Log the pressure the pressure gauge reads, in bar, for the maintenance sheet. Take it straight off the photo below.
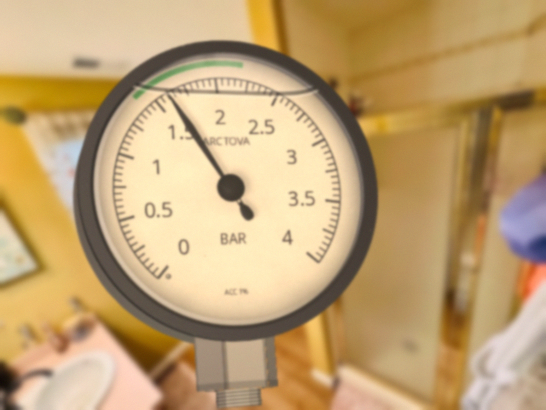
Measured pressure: 1.6 bar
